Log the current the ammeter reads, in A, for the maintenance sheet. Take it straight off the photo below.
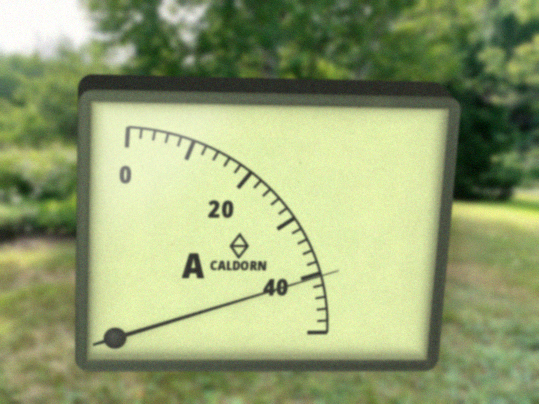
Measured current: 40 A
